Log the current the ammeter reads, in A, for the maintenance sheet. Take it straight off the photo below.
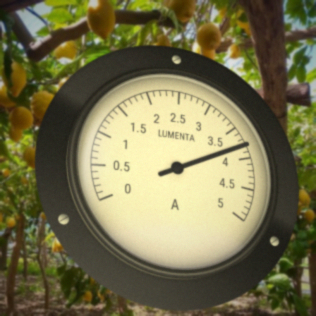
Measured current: 3.8 A
